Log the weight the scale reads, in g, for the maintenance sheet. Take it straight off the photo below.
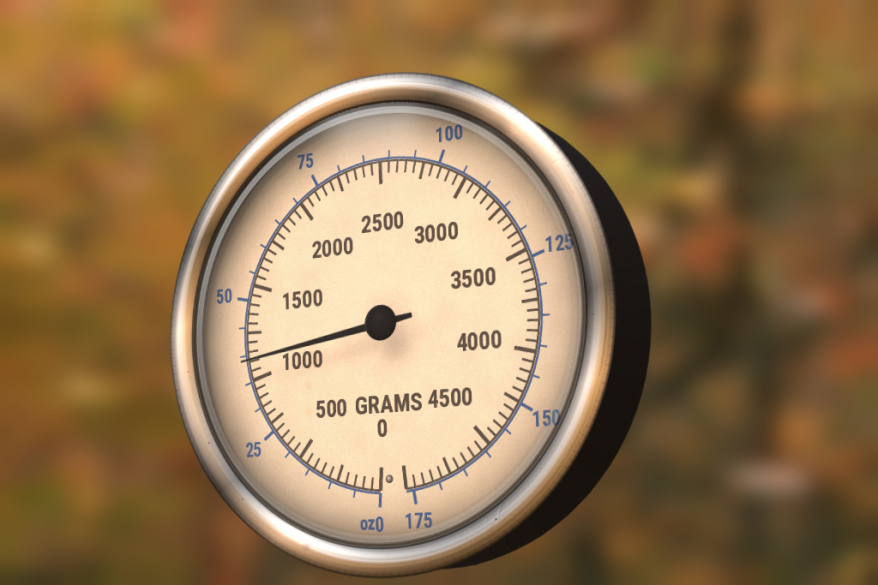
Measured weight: 1100 g
